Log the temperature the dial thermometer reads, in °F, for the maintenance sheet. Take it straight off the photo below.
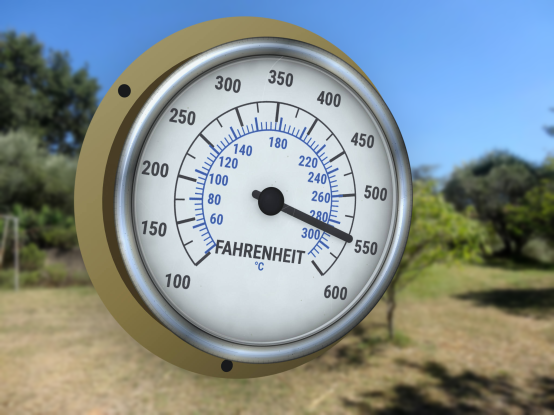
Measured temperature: 550 °F
